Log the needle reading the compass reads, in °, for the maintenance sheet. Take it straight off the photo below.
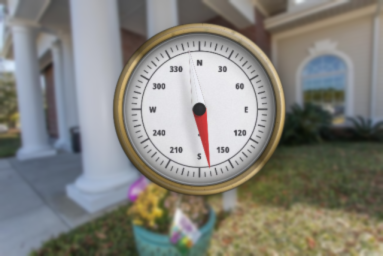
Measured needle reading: 170 °
